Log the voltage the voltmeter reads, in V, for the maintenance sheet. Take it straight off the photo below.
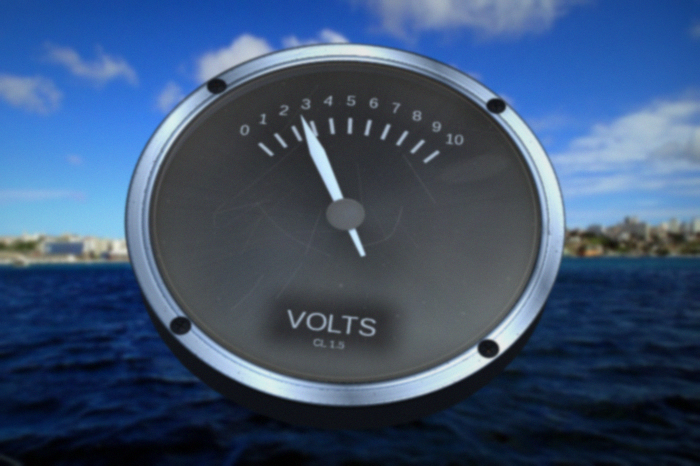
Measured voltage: 2.5 V
